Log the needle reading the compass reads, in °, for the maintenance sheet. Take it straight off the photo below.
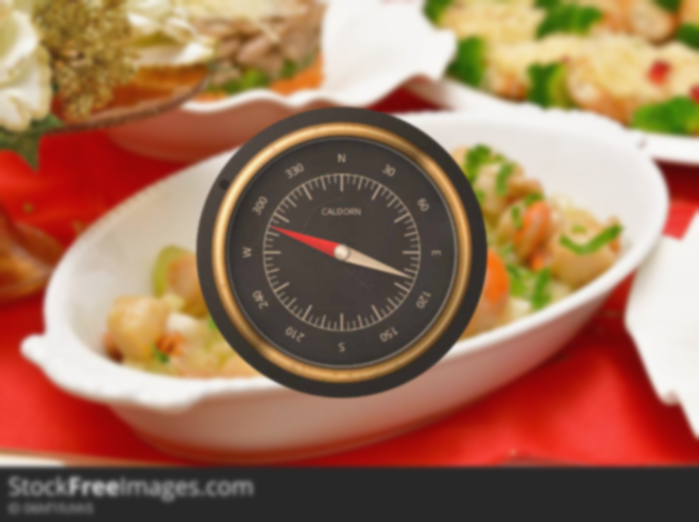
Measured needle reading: 290 °
